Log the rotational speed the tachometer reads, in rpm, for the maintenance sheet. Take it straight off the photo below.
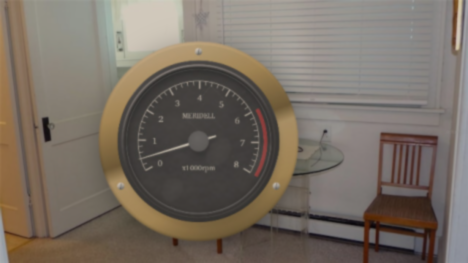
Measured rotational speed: 400 rpm
